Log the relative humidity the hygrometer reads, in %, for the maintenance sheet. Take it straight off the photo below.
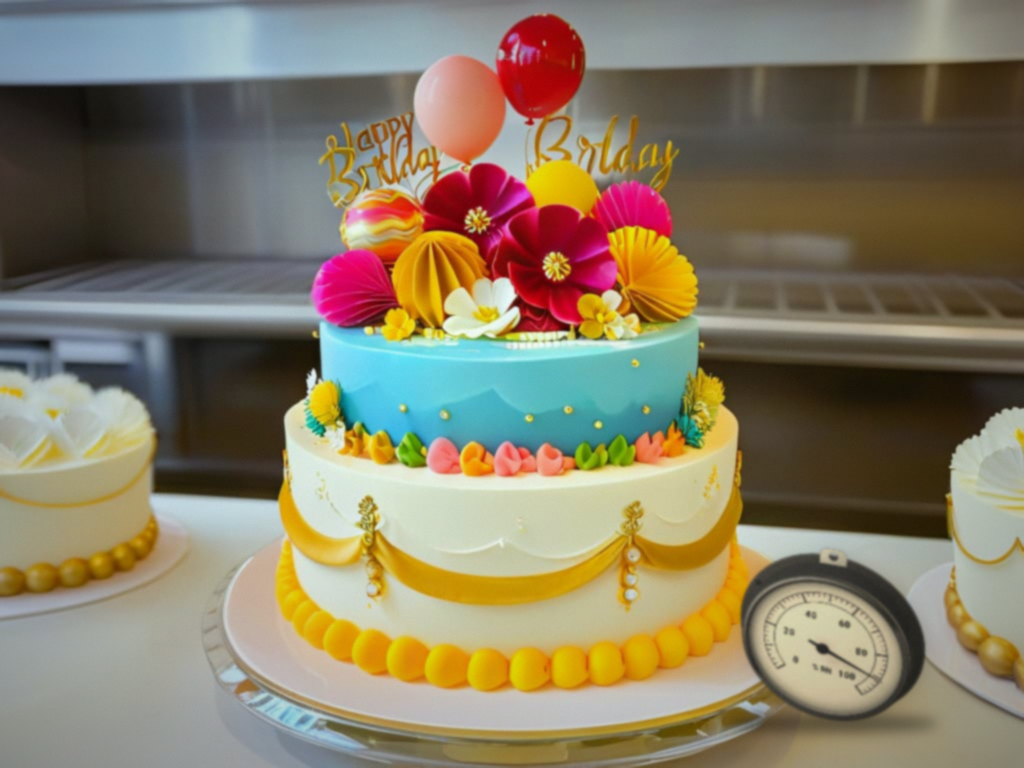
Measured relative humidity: 90 %
